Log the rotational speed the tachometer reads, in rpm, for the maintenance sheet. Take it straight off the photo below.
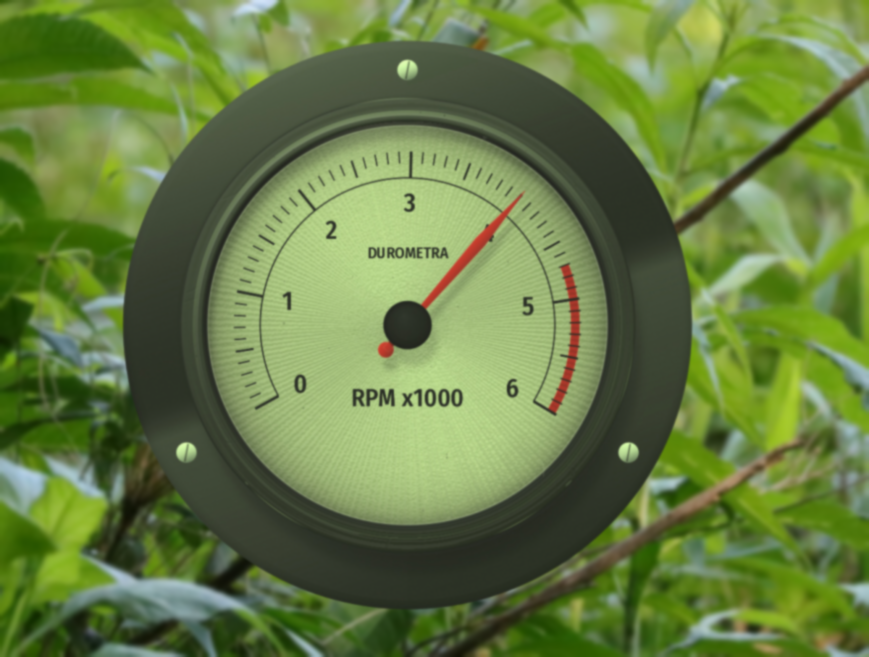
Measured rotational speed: 4000 rpm
